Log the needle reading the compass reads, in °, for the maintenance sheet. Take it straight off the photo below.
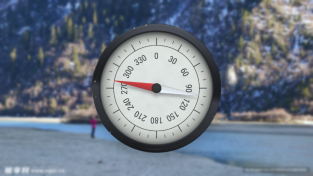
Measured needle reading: 280 °
